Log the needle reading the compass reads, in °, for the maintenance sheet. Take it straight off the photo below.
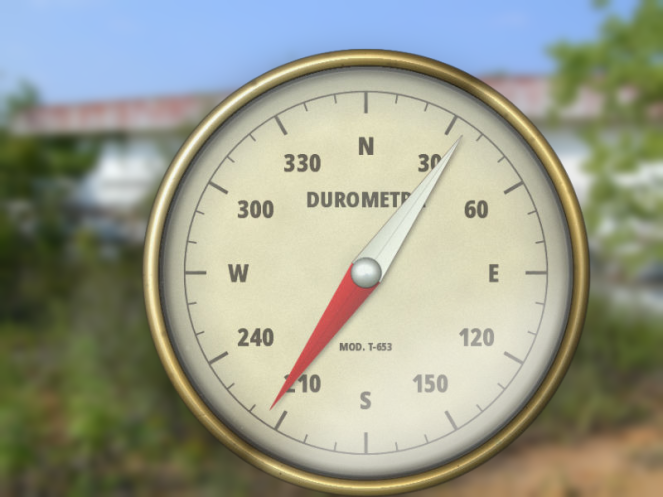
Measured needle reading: 215 °
